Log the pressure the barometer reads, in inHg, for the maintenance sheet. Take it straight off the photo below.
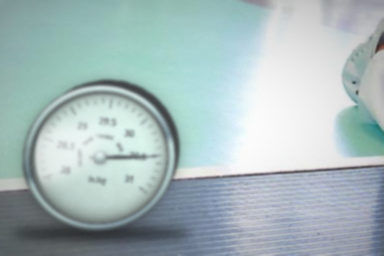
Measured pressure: 30.5 inHg
